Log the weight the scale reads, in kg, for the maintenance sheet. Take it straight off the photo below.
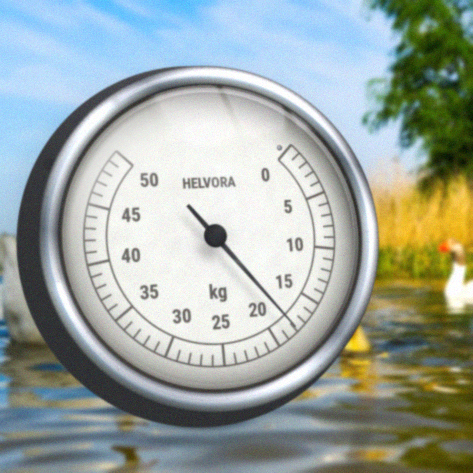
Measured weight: 18 kg
